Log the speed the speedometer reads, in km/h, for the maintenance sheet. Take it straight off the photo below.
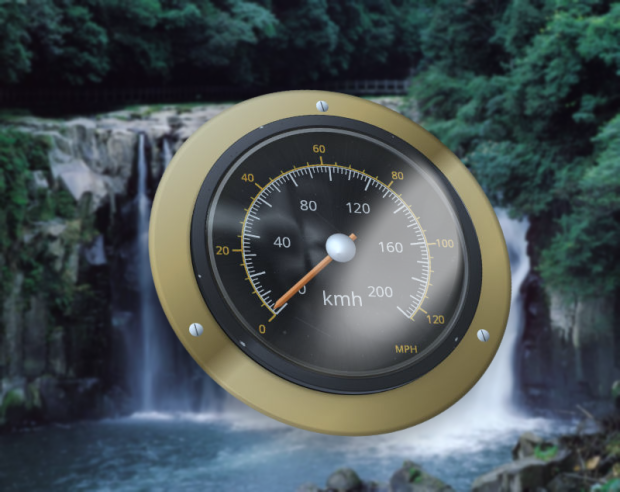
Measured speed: 2 km/h
